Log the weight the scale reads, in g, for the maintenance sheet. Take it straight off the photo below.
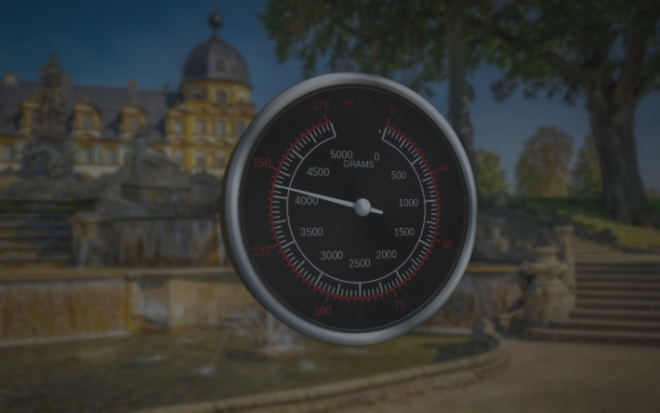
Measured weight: 4100 g
